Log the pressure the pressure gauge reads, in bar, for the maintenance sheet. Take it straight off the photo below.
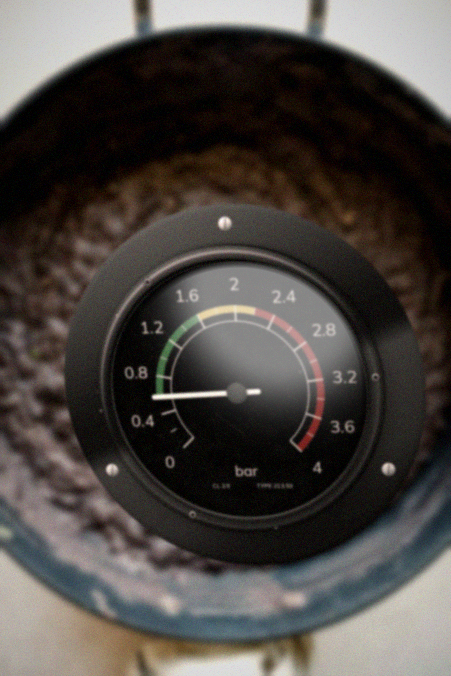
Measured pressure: 0.6 bar
